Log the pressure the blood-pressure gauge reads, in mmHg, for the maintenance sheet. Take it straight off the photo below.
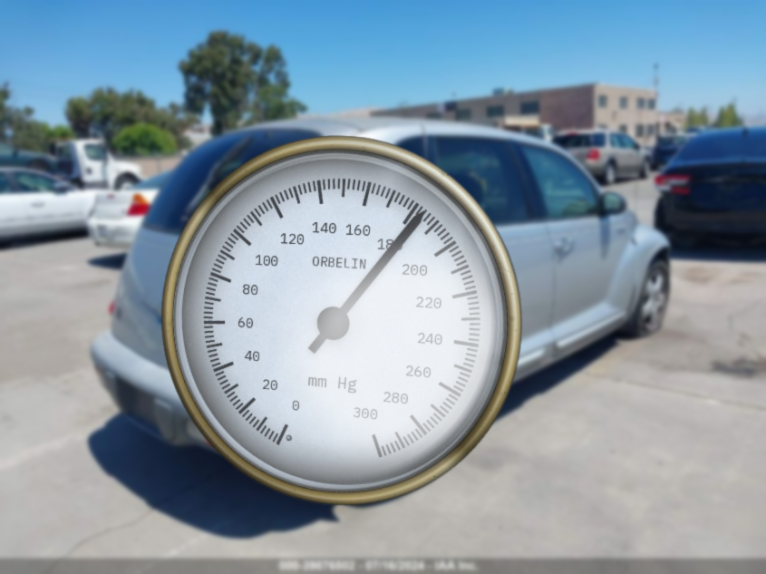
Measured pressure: 184 mmHg
